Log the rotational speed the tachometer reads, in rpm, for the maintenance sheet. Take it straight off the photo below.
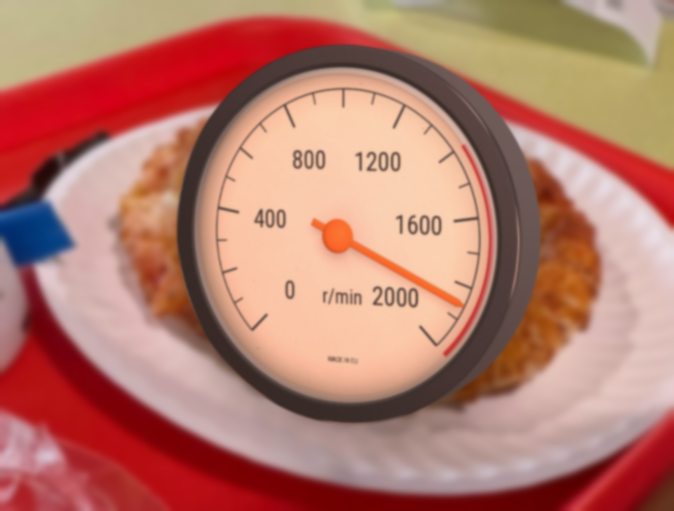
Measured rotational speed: 1850 rpm
